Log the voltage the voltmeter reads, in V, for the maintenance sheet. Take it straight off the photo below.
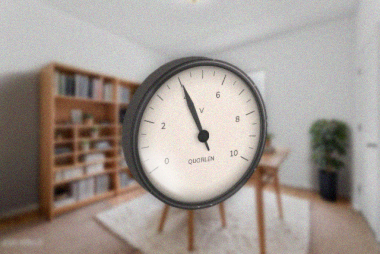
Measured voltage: 4 V
